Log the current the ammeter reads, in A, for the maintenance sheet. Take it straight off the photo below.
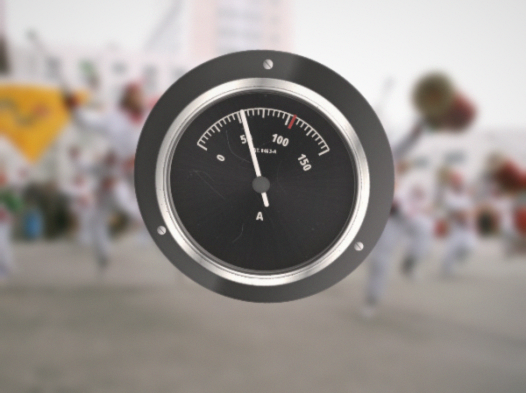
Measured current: 55 A
